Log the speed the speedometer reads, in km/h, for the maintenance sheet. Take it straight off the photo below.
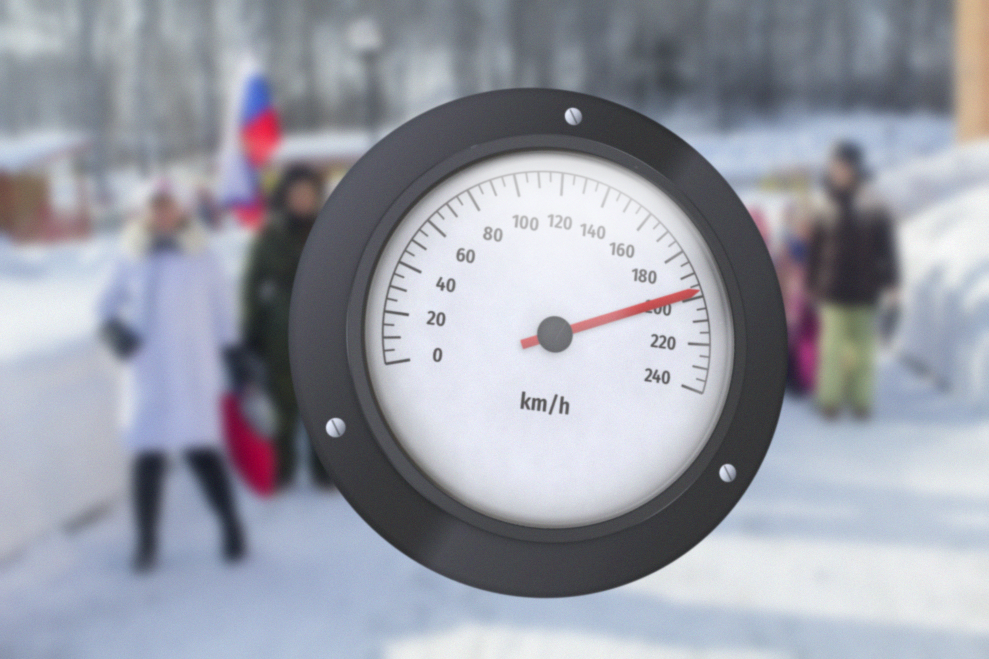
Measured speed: 197.5 km/h
